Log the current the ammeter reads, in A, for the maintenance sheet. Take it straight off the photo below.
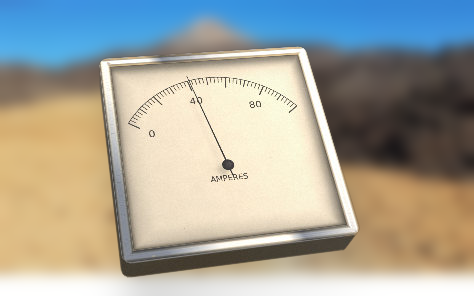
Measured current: 40 A
